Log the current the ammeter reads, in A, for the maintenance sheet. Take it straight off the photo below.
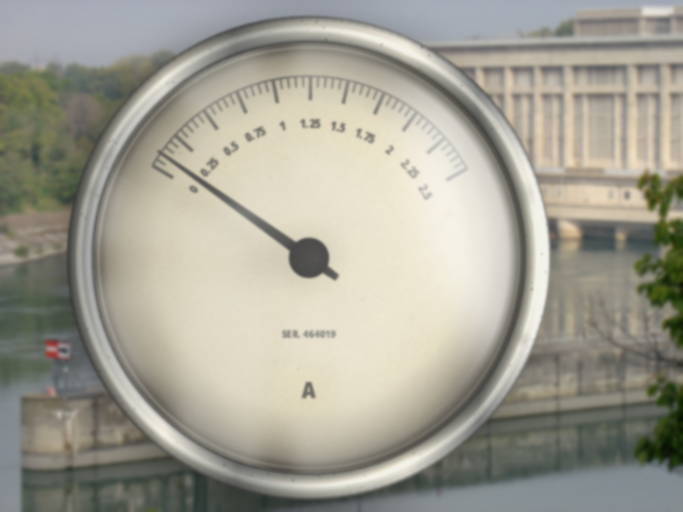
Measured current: 0.1 A
